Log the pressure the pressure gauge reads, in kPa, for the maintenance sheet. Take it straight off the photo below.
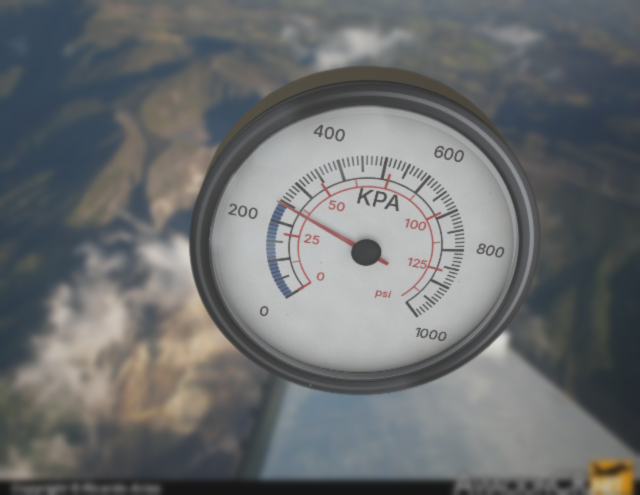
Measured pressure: 250 kPa
